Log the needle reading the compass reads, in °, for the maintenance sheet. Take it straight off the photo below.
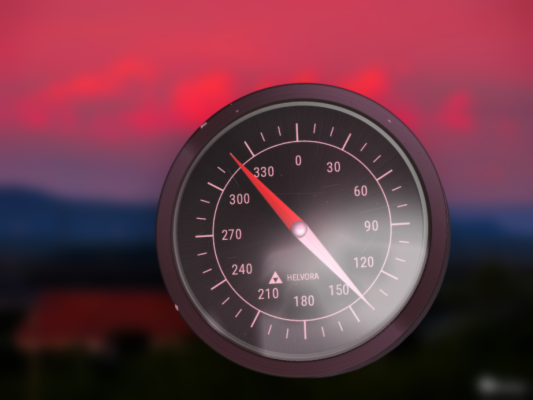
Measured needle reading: 320 °
